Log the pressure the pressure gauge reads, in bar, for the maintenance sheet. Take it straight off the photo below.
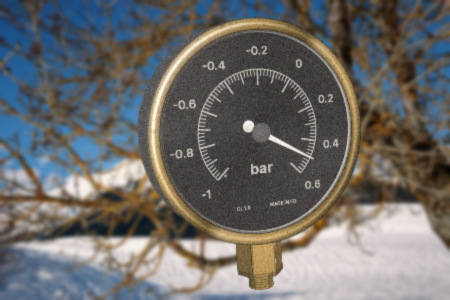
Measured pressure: 0.5 bar
